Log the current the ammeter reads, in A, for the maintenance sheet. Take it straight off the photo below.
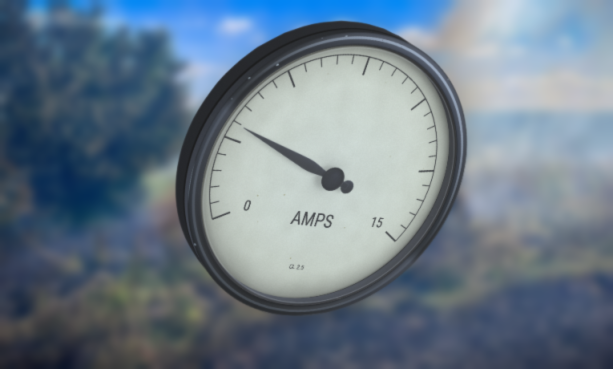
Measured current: 3 A
